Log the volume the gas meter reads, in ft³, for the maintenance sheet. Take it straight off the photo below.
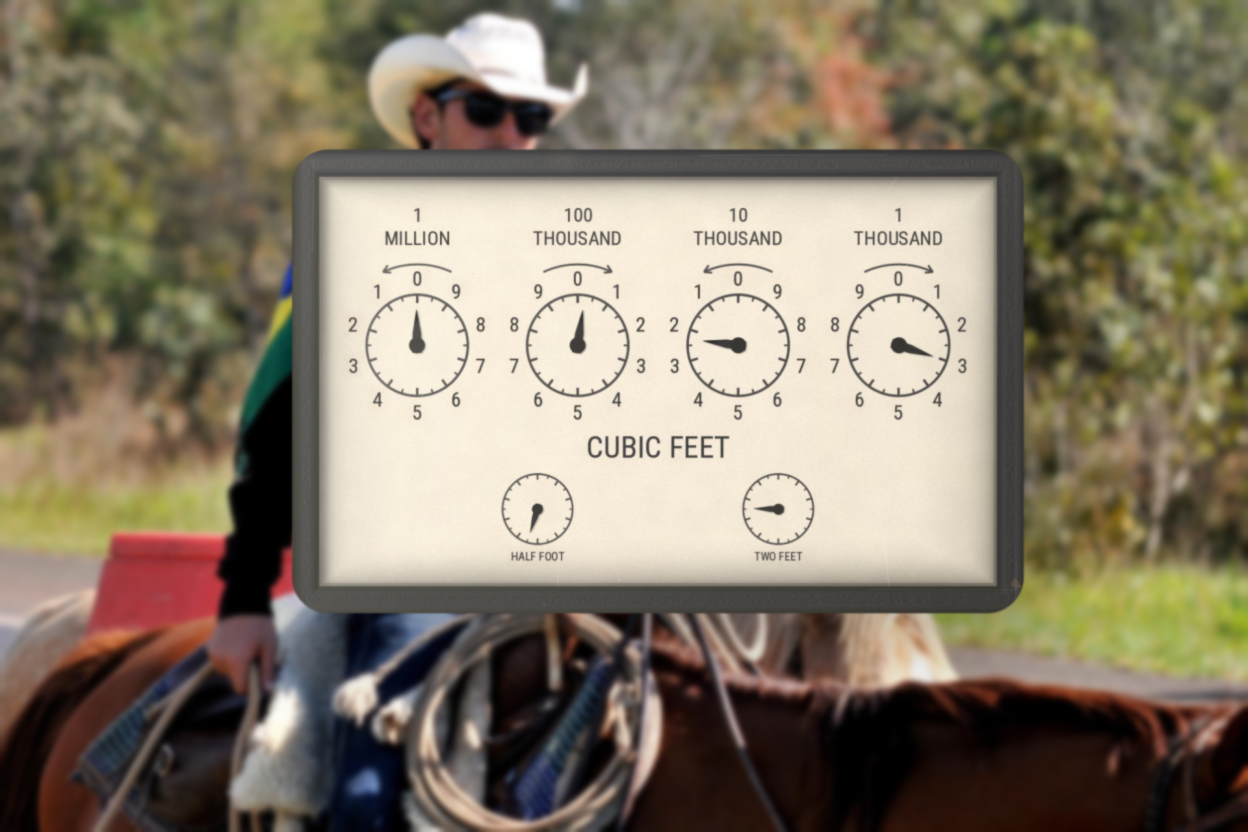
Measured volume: 2300 ft³
